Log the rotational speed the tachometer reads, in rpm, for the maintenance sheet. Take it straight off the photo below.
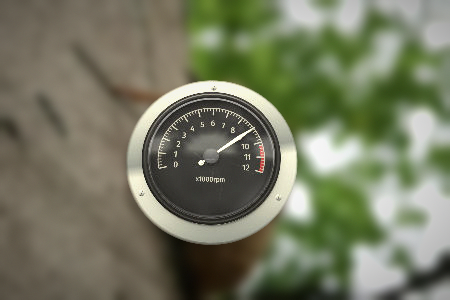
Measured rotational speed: 9000 rpm
